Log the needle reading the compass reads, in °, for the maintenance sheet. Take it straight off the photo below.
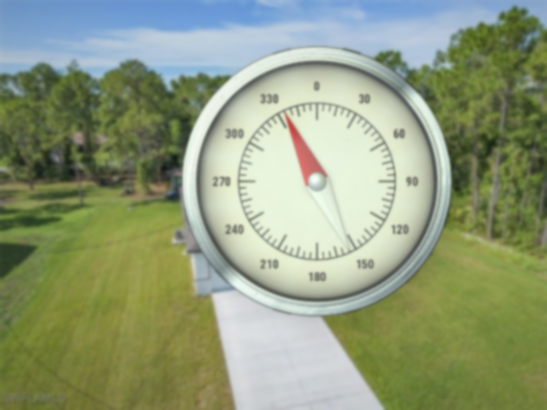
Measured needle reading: 335 °
